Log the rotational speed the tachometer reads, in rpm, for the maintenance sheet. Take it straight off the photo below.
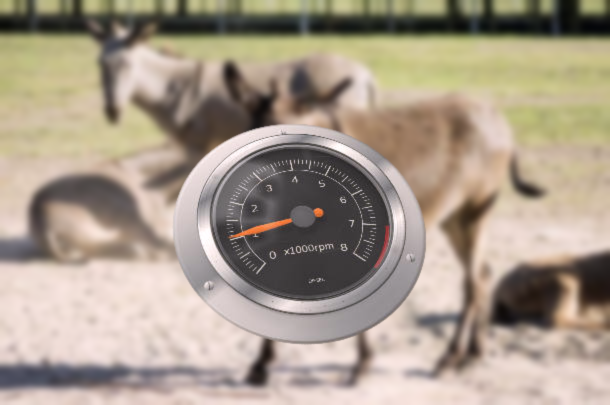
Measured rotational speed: 1000 rpm
